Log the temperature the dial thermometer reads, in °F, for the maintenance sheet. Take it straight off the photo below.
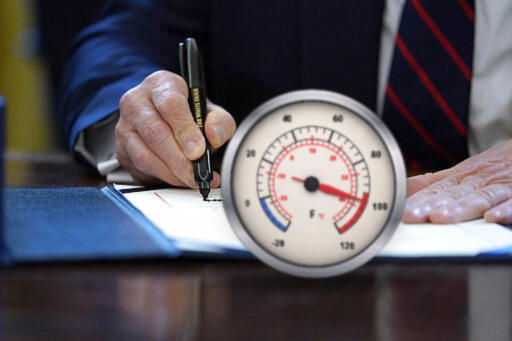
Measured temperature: 100 °F
